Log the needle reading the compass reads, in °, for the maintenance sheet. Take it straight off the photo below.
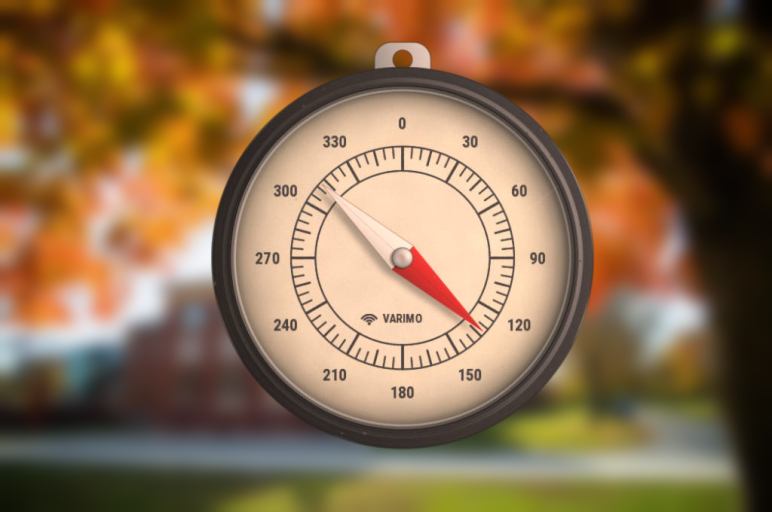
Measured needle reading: 132.5 °
